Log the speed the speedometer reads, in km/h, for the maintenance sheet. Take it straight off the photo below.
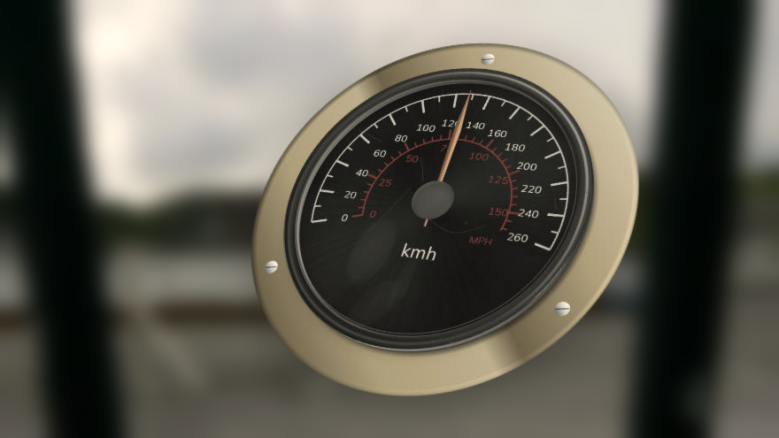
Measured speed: 130 km/h
